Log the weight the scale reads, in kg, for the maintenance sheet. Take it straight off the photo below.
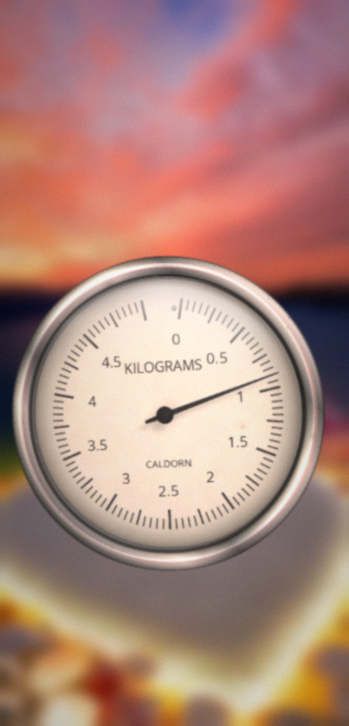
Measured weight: 0.9 kg
